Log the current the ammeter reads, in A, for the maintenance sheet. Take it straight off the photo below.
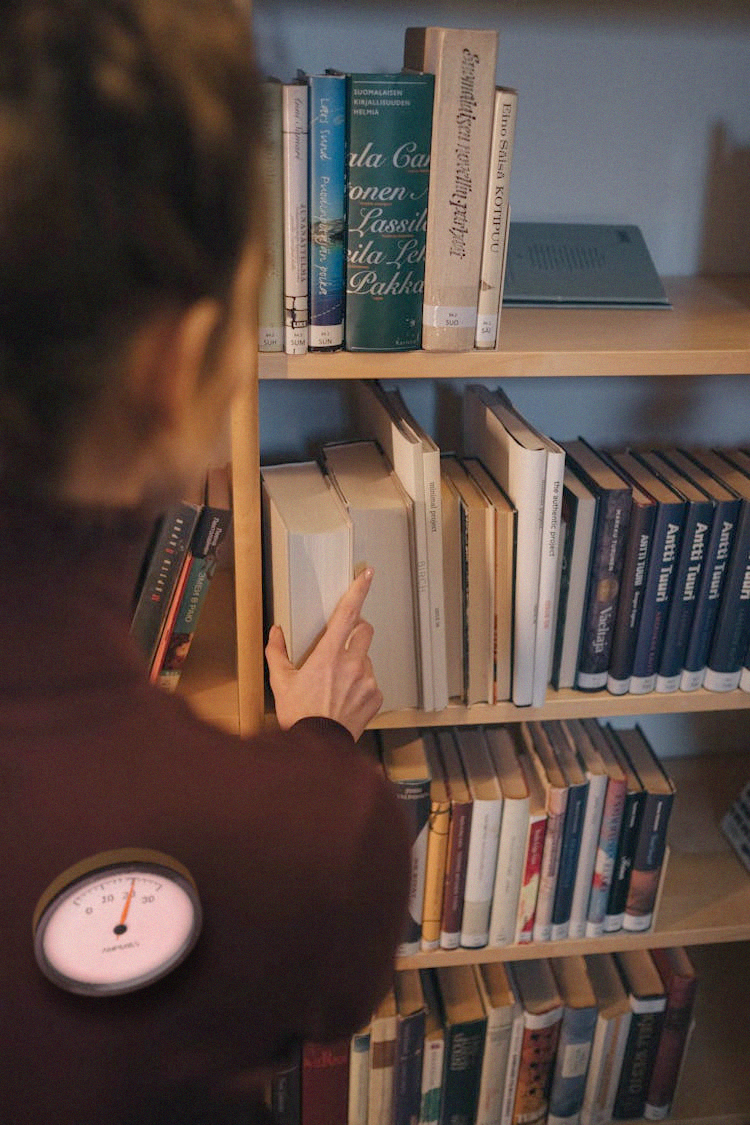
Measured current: 20 A
